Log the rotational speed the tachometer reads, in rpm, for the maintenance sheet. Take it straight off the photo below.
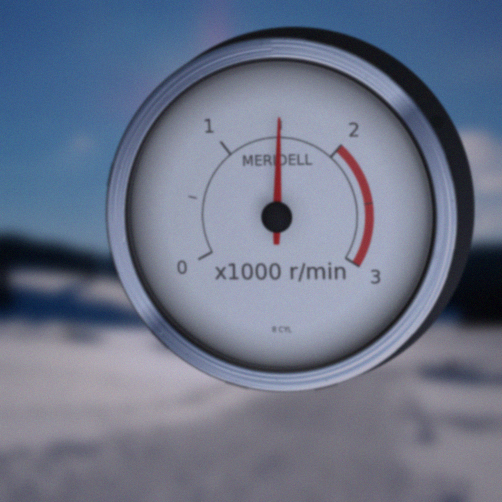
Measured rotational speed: 1500 rpm
